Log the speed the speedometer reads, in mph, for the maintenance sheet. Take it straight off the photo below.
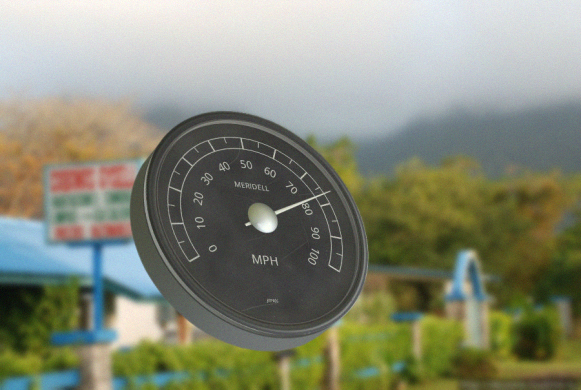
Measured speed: 77.5 mph
